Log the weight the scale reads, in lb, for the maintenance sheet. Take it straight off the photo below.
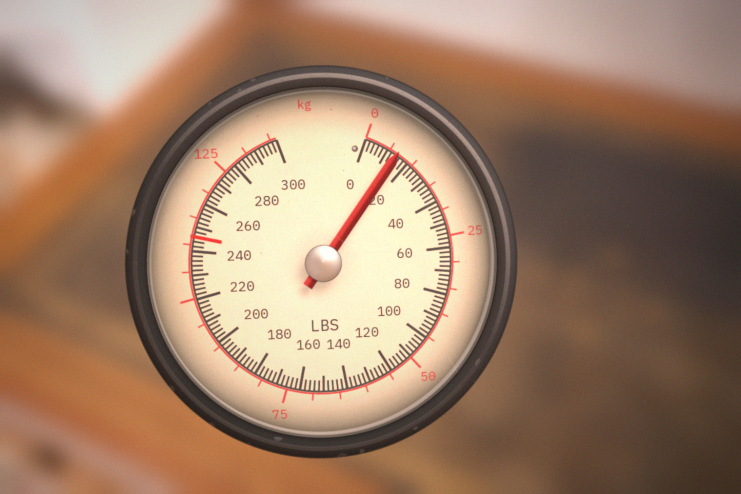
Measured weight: 14 lb
